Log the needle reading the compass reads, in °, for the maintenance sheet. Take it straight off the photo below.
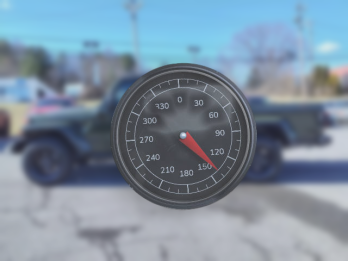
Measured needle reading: 140 °
